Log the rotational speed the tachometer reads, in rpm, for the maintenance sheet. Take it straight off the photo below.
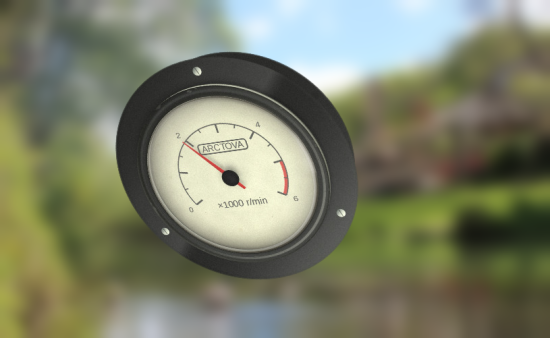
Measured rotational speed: 2000 rpm
